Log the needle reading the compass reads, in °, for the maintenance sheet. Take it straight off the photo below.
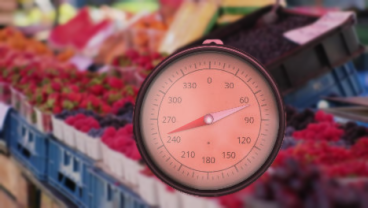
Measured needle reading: 250 °
